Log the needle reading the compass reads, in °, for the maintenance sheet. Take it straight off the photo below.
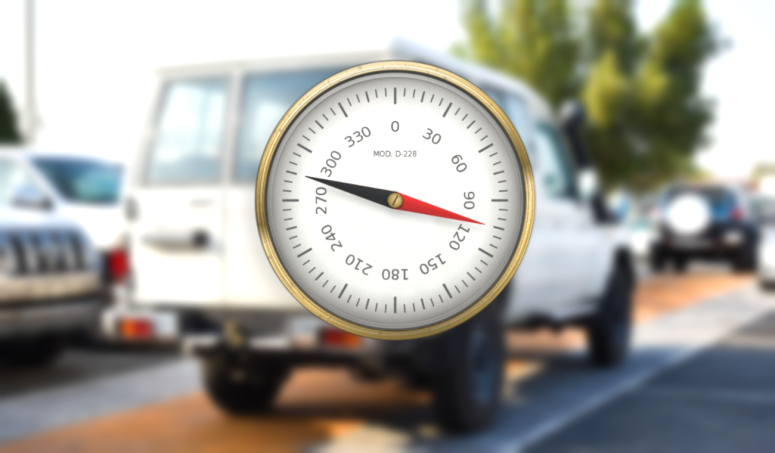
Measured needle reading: 105 °
